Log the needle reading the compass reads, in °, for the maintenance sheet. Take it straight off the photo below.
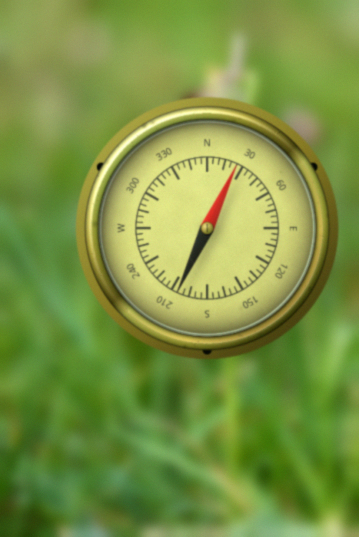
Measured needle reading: 25 °
